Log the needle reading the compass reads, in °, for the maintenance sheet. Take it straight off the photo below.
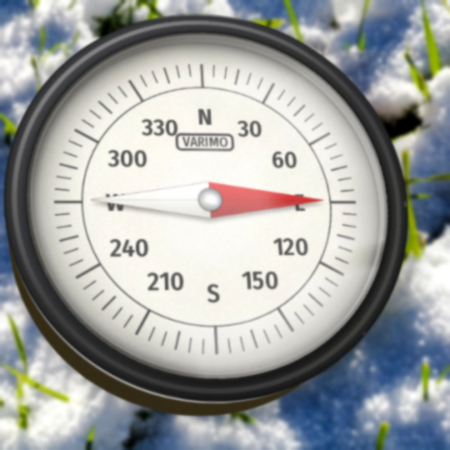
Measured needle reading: 90 °
